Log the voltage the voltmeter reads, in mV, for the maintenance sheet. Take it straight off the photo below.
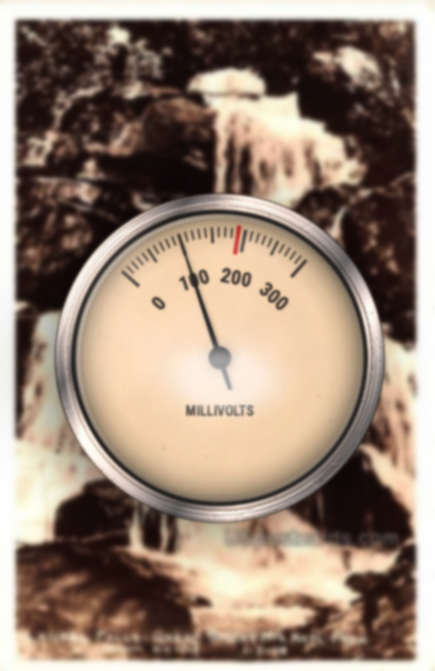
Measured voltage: 100 mV
